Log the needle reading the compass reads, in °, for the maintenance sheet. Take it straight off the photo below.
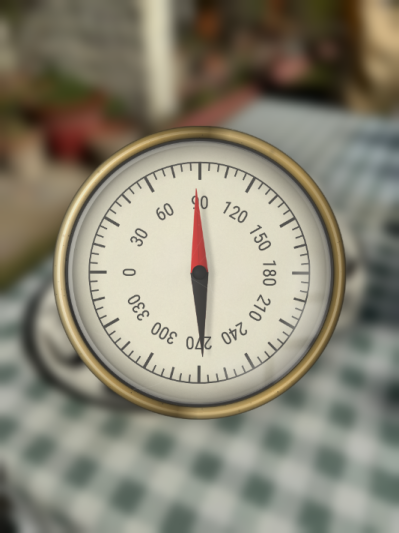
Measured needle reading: 87.5 °
